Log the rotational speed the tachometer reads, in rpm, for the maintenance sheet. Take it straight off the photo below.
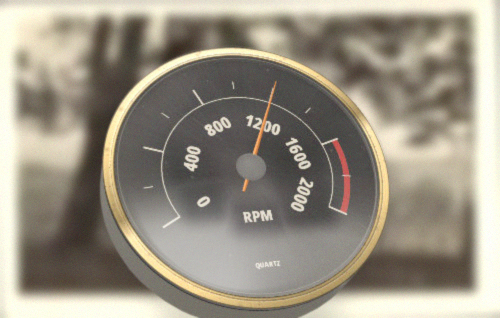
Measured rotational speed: 1200 rpm
